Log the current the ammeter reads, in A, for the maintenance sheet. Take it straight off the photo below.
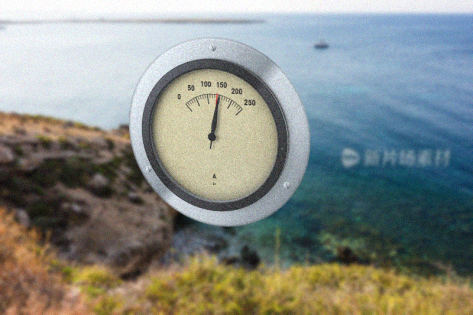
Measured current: 150 A
